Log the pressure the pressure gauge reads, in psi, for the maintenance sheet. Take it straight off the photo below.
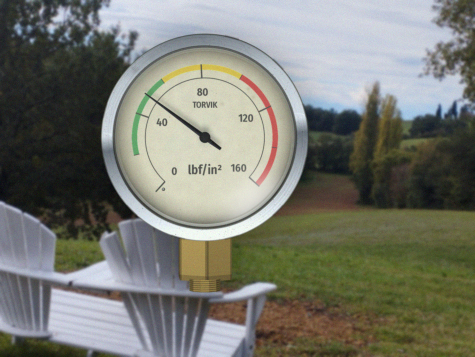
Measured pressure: 50 psi
